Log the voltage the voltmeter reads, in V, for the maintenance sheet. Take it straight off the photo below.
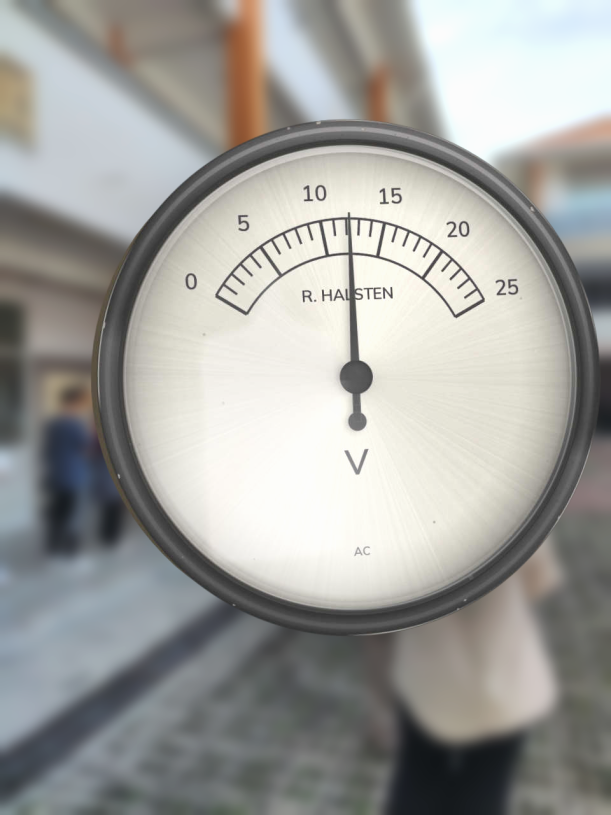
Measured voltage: 12 V
